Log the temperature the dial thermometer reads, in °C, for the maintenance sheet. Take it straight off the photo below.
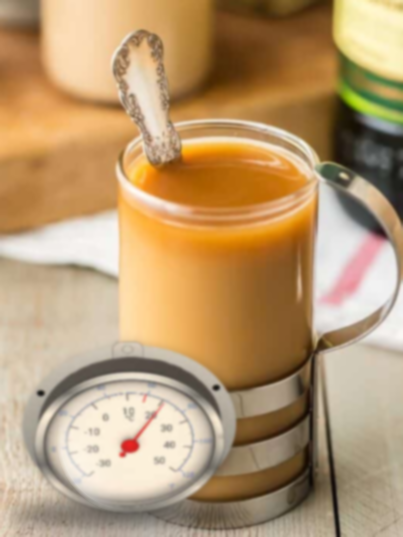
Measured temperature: 20 °C
